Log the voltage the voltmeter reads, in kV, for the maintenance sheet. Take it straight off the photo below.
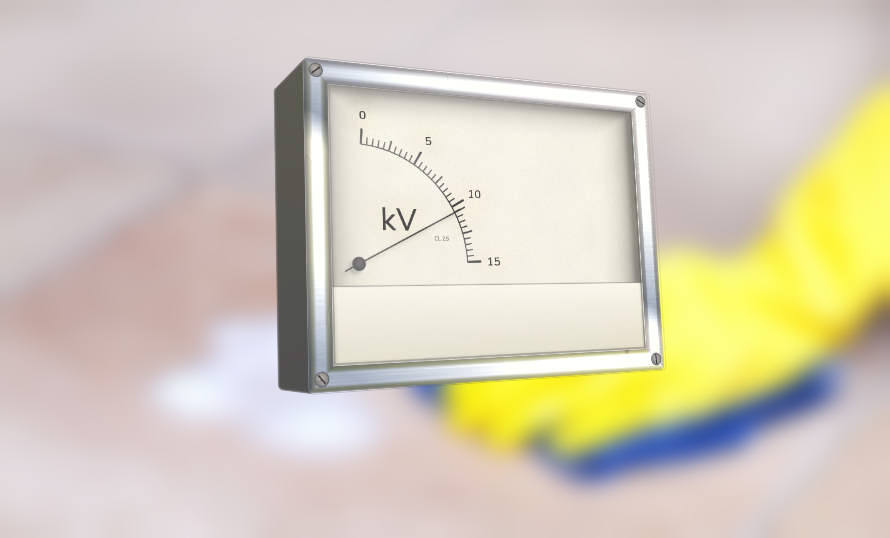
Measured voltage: 10.5 kV
